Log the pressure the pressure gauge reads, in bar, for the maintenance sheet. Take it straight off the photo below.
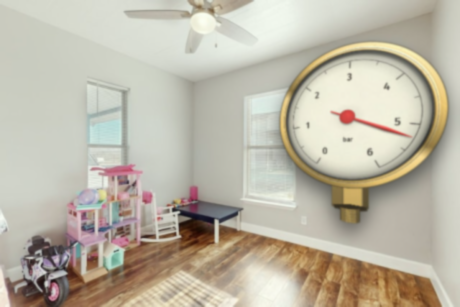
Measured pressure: 5.25 bar
